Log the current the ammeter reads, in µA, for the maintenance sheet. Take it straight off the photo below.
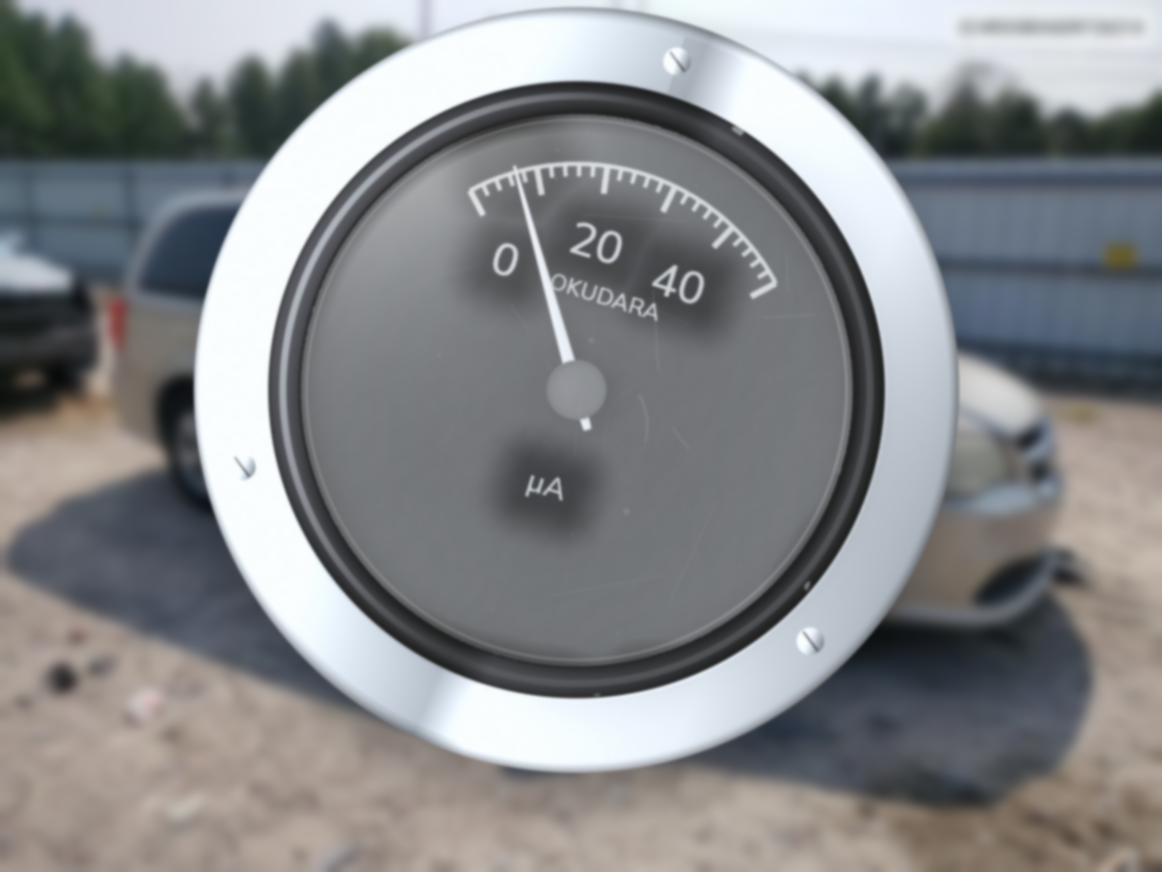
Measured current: 7 µA
